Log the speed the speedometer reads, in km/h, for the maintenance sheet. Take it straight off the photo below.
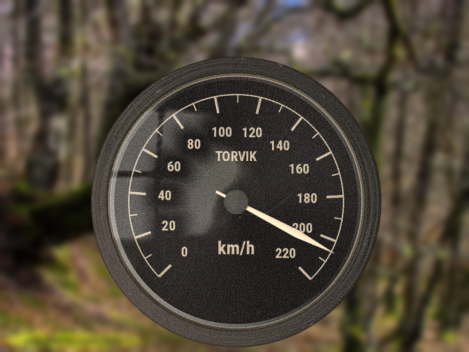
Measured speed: 205 km/h
